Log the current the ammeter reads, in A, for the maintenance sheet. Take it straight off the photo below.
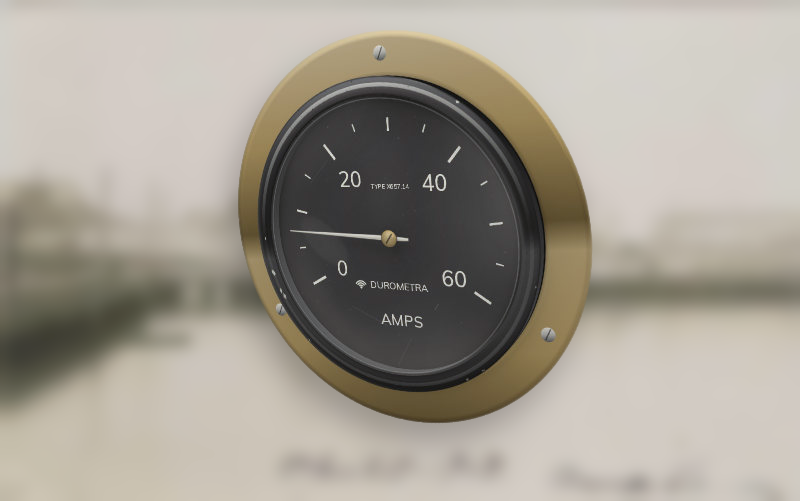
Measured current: 7.5 A
